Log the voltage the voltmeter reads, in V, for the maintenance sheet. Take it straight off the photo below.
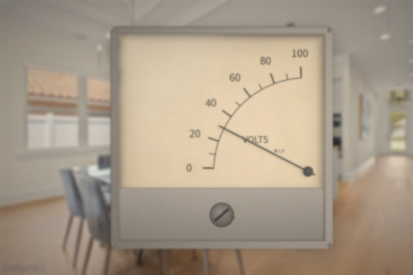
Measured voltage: 30 V
